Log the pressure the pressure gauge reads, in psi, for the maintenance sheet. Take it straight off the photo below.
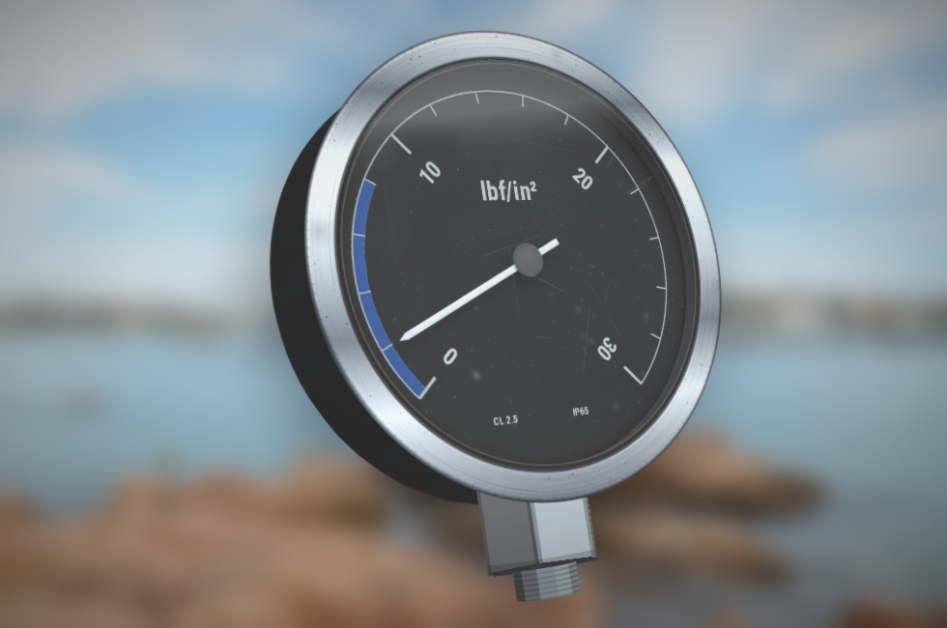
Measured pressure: 2 psi
